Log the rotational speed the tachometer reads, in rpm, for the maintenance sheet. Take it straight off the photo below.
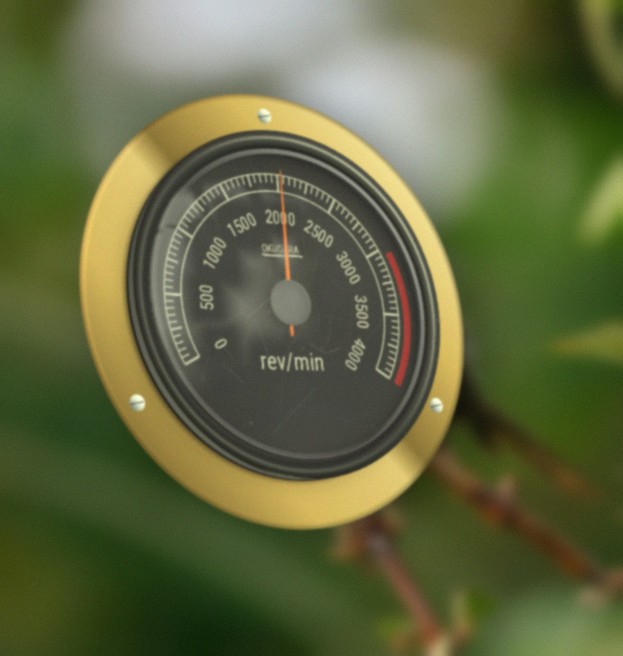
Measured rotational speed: 2000 rpm
